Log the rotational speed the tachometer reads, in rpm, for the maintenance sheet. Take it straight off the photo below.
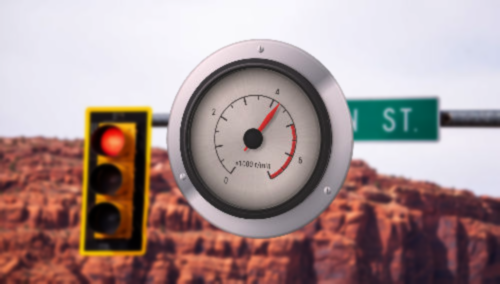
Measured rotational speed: 4250 rpm
